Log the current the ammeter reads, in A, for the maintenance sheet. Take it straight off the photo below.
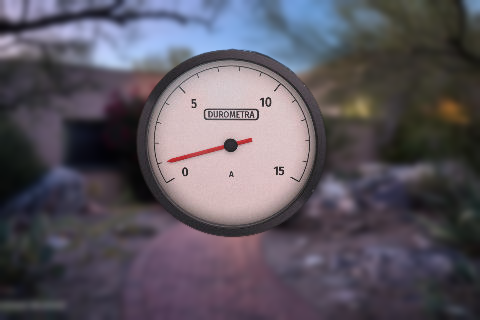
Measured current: 1 A
